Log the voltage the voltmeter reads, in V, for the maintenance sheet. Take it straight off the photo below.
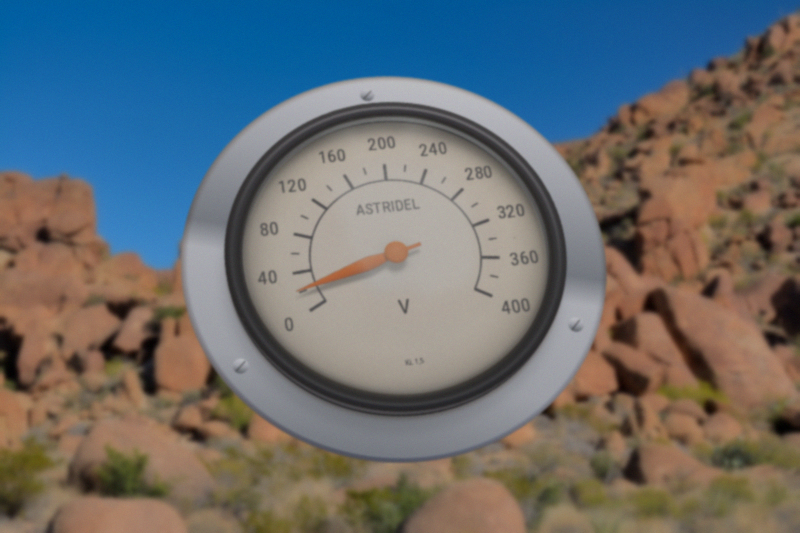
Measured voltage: 20 V
